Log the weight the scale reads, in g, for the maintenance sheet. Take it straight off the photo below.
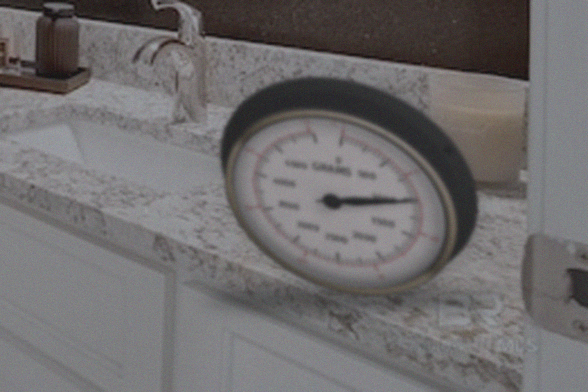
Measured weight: 1000 g
